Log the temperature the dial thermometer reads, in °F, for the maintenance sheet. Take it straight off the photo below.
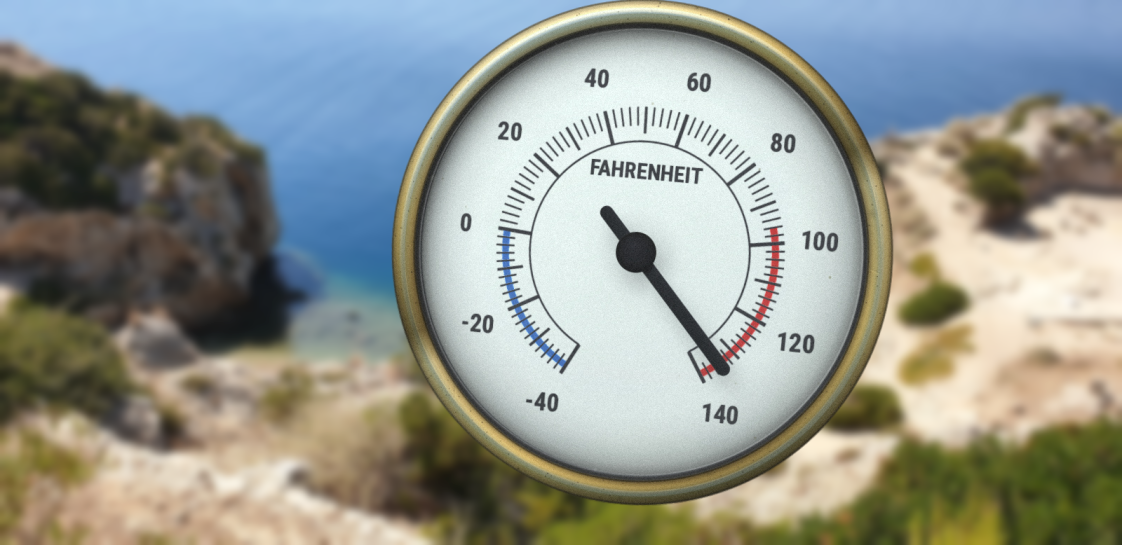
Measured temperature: 134 °F
